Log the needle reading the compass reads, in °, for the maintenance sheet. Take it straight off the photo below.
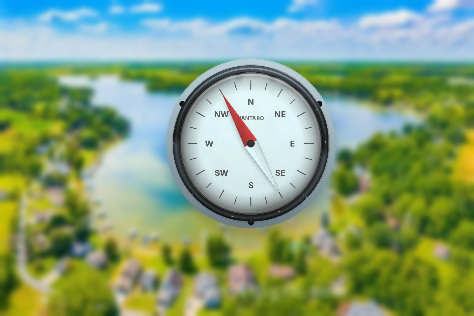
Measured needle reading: 330 °
